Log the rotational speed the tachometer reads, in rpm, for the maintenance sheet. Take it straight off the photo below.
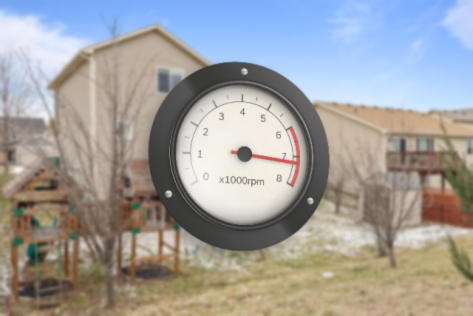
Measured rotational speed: 7250 rpm
